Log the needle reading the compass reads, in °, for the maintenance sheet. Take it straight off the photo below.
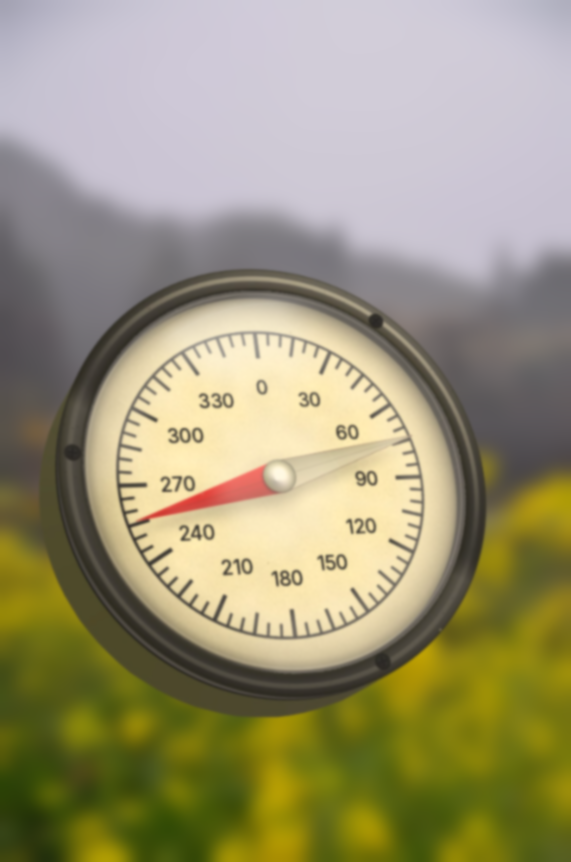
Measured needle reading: 255 °
